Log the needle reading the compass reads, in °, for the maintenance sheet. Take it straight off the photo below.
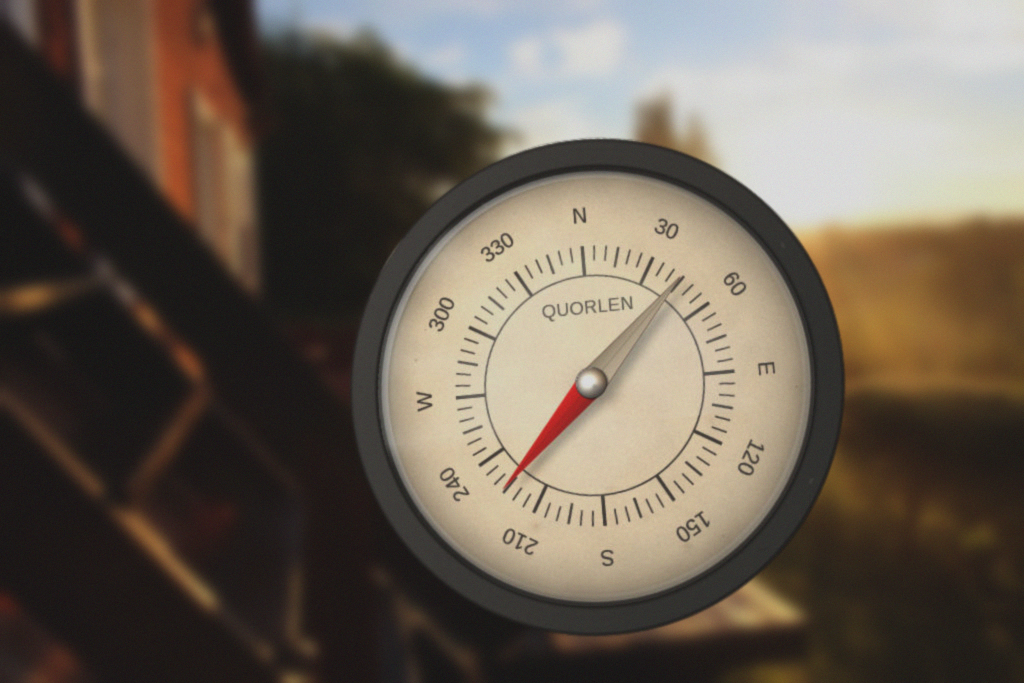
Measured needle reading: 225 °
